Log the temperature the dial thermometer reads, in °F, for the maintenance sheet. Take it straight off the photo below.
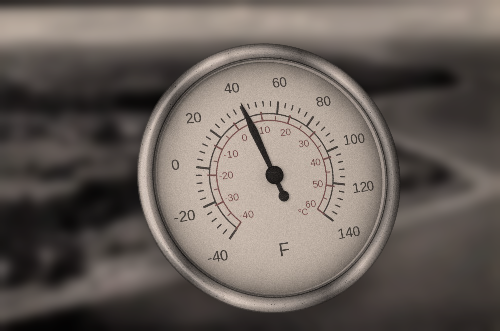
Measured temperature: 40 °F
